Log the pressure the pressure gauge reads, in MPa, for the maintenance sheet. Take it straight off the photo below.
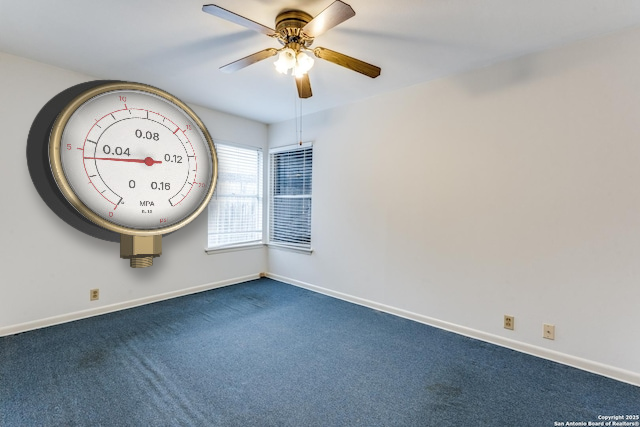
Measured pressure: 0.03 MPa
